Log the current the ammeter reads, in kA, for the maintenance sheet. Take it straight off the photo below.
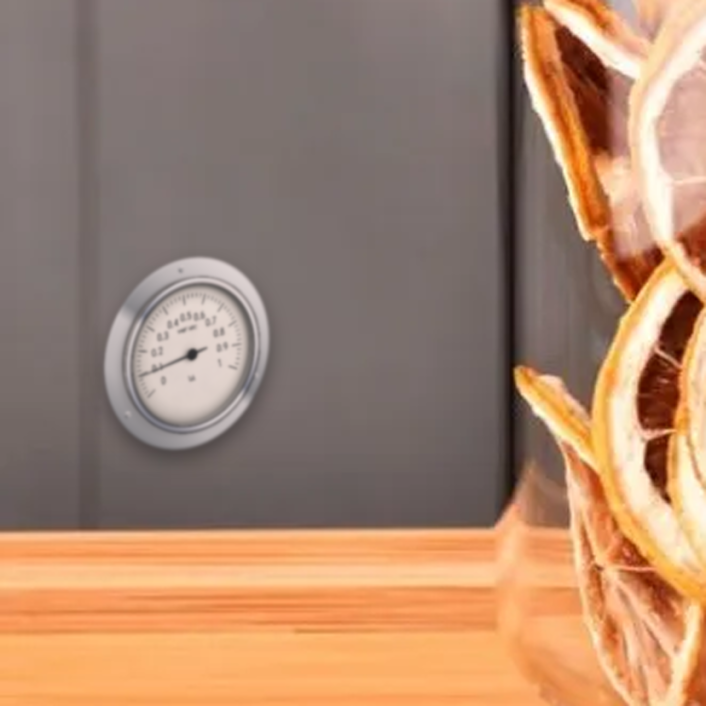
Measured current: 0.1 kA
